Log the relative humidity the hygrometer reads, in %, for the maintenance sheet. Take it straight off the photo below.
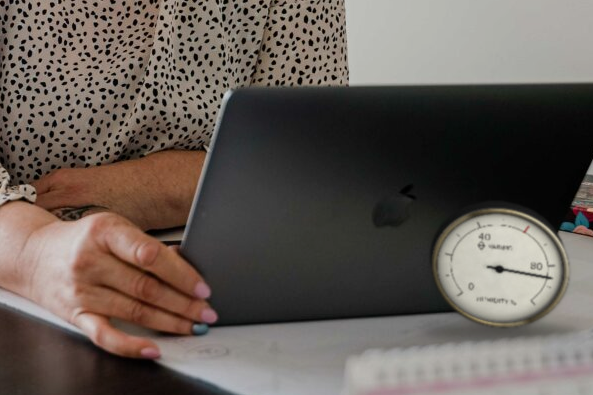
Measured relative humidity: 85 %
